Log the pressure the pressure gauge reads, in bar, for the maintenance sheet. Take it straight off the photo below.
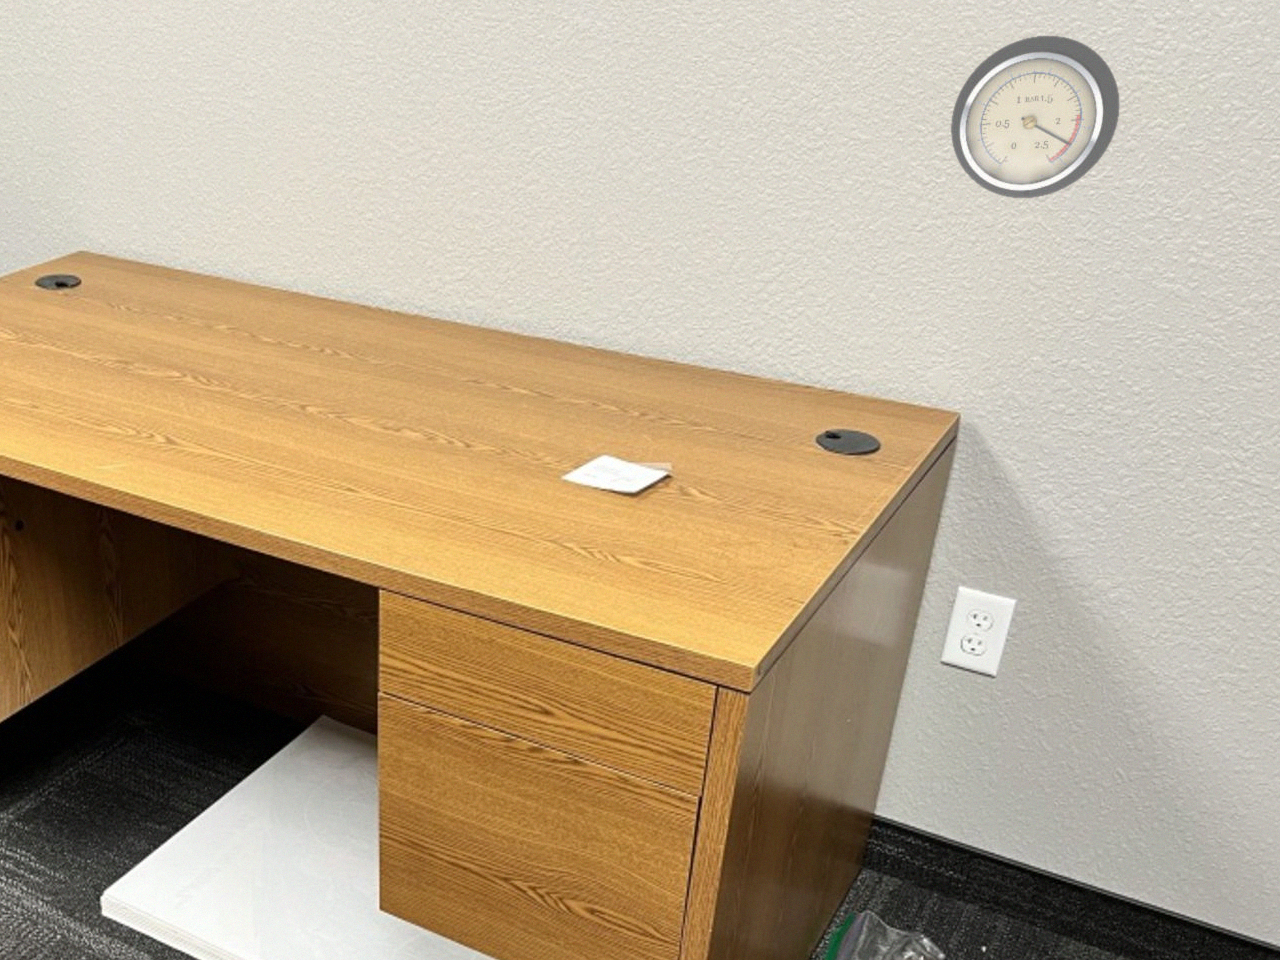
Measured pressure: 2.25 bar
